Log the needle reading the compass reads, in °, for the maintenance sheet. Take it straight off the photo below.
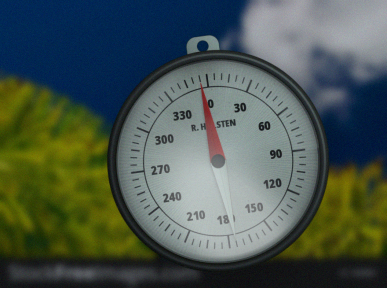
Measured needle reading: 355 °
